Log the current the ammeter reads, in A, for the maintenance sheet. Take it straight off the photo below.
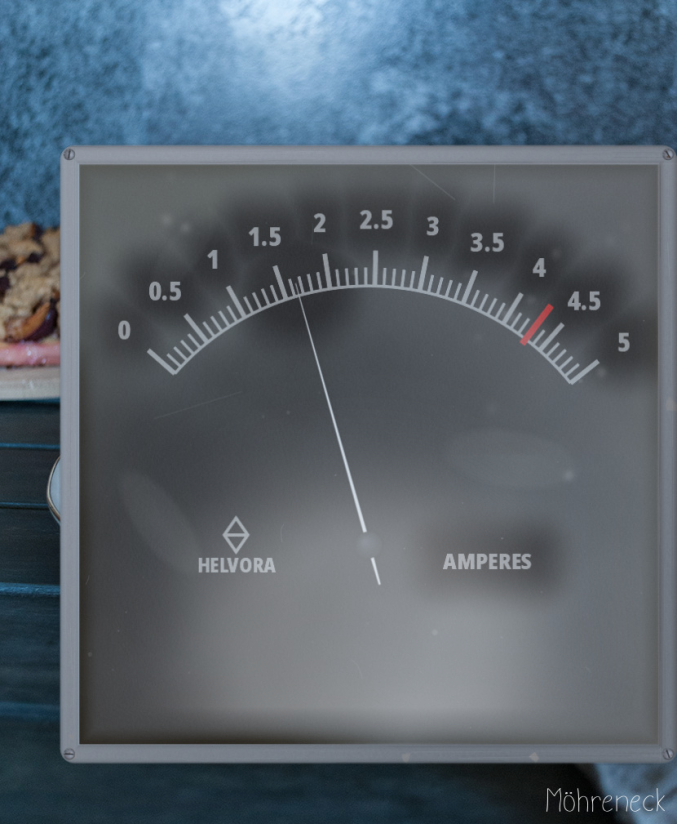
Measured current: 1.65 A
